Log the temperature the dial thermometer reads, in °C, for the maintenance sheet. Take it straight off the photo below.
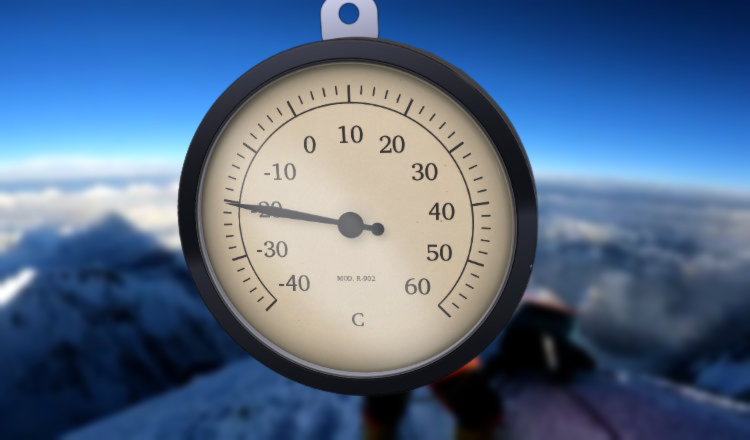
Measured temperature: -20 °C
